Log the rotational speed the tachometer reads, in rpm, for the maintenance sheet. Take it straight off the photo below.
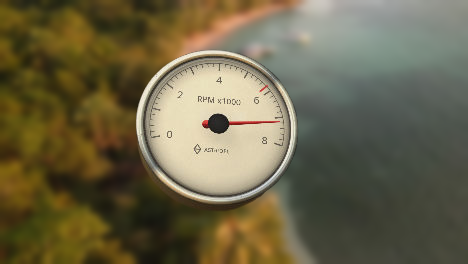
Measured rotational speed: 7200 rpm
